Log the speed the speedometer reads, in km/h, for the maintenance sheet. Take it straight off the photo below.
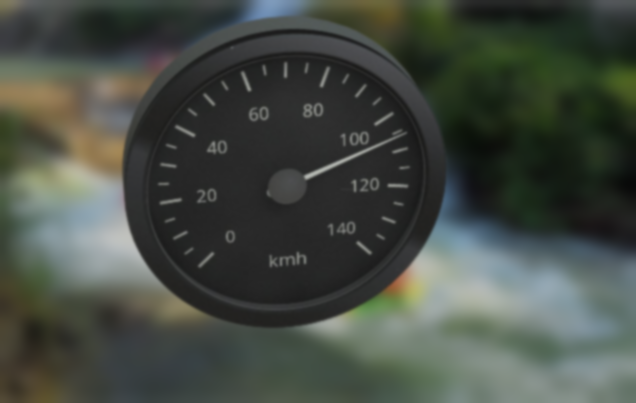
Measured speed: 105 km/h
